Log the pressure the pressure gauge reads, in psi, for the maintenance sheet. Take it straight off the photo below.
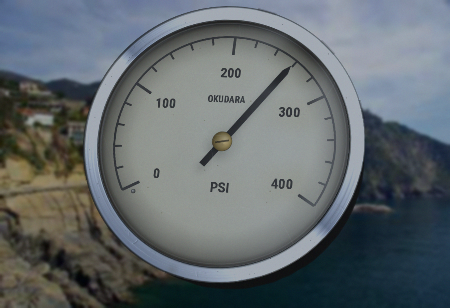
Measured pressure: 260 psi
